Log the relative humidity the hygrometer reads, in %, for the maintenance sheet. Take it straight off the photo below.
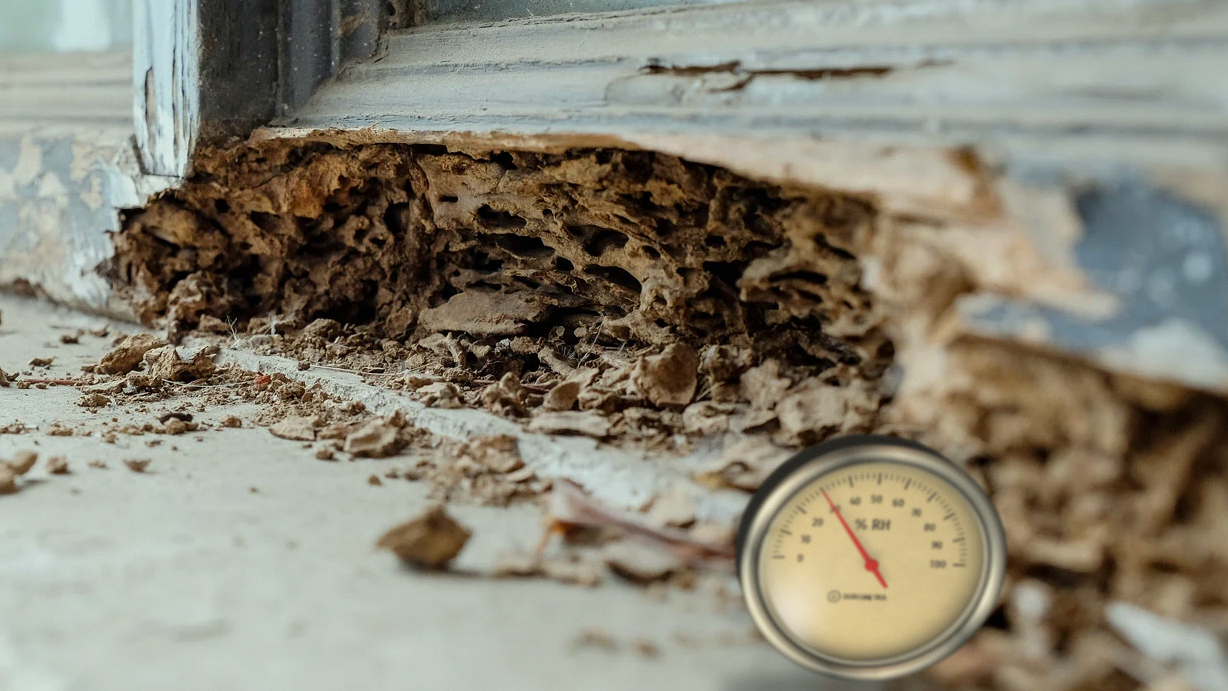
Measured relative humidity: 30 %
